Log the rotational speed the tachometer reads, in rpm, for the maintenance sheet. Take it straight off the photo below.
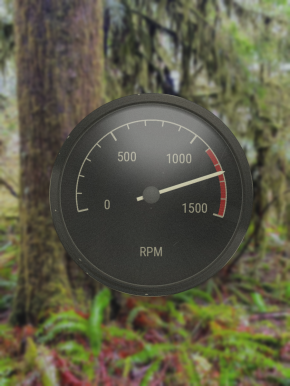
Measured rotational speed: 1250 rpm
